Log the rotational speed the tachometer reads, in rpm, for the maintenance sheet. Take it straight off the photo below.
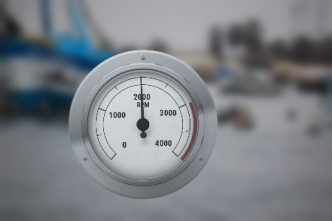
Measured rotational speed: 2000 rpm
